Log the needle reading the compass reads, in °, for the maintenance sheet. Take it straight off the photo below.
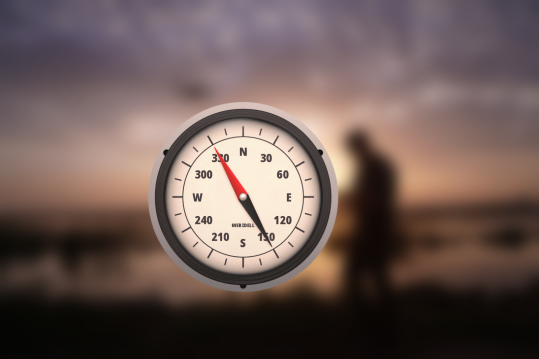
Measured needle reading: 330 °
